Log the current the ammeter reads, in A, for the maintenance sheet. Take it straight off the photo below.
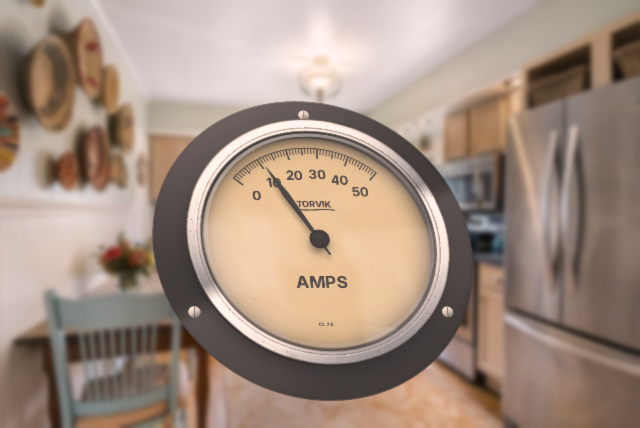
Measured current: 10 A
